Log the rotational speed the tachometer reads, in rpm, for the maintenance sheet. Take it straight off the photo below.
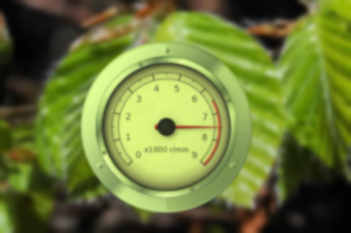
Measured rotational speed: 7500 rpm
